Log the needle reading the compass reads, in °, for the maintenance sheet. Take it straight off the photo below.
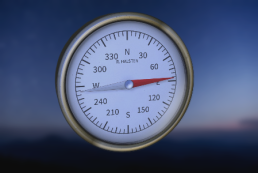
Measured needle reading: 85 °
